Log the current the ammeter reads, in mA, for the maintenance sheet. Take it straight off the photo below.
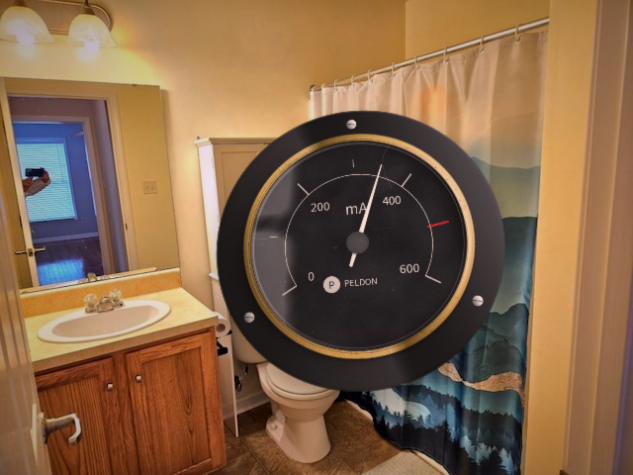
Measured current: 350 mA
